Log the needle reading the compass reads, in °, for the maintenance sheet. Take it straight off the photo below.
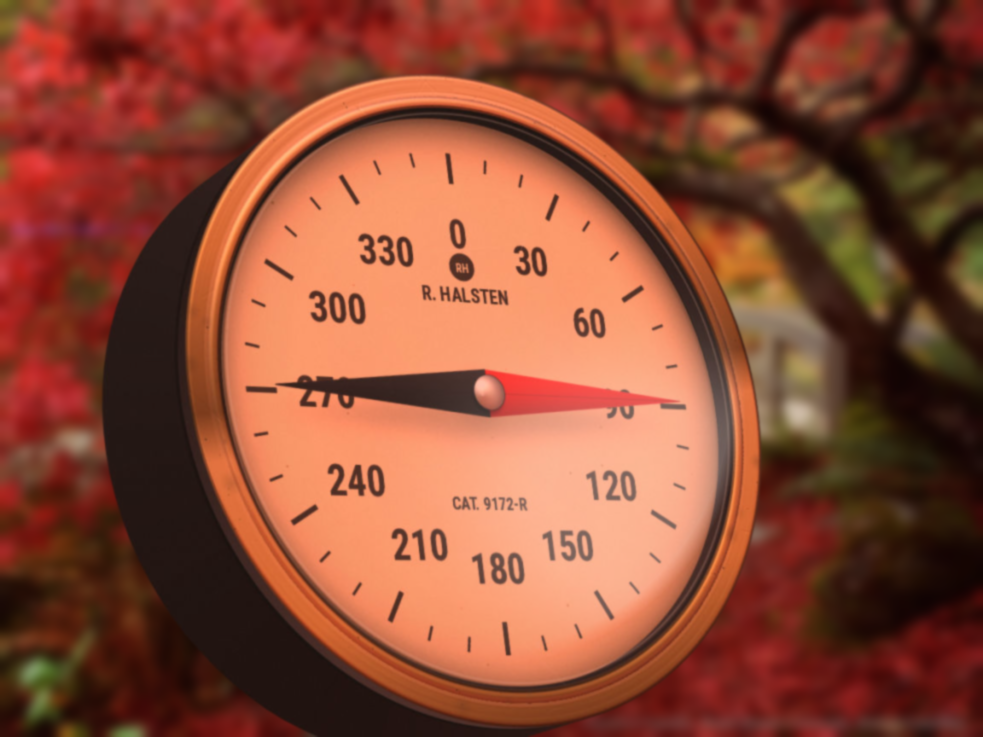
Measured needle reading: 90 °
